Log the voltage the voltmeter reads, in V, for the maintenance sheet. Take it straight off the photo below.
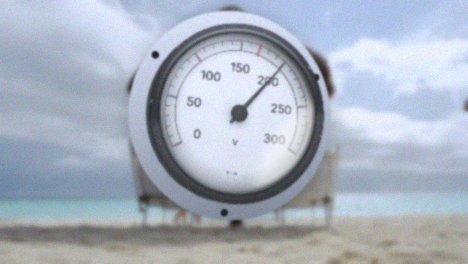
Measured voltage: 200 V
